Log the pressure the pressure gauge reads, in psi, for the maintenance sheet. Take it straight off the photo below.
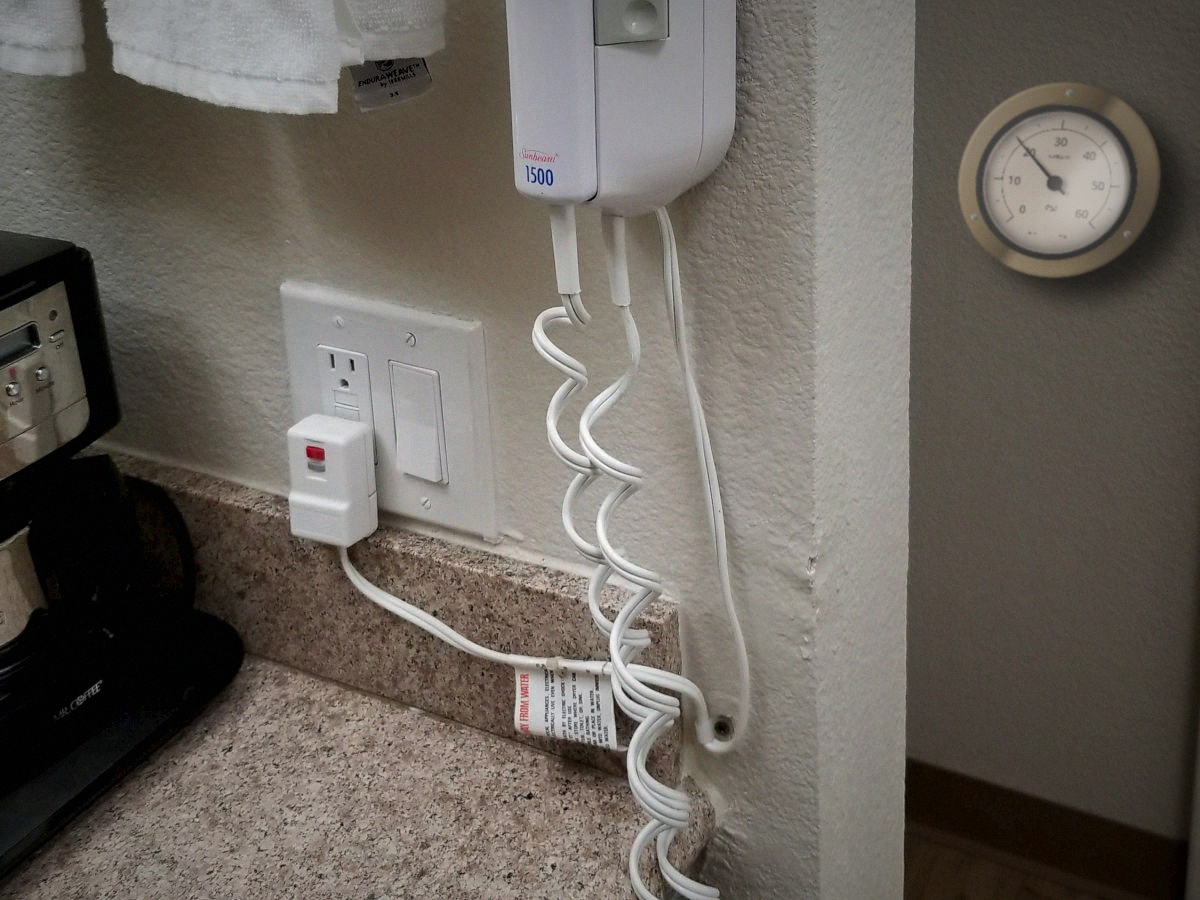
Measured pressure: 20 psi
